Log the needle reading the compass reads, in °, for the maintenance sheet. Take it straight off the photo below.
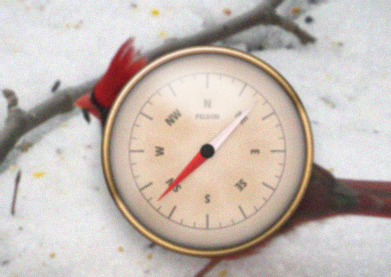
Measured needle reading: 225 °
